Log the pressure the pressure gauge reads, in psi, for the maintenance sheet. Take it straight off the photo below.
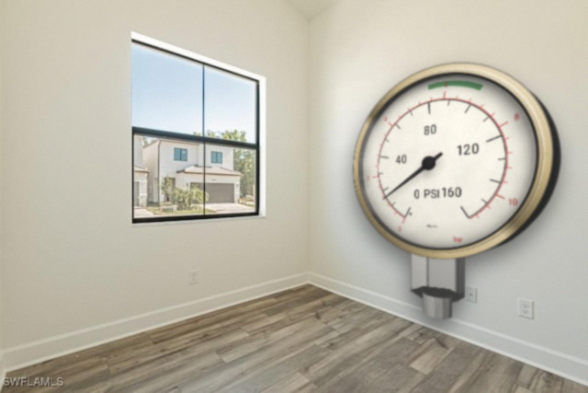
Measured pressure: 15 psi
